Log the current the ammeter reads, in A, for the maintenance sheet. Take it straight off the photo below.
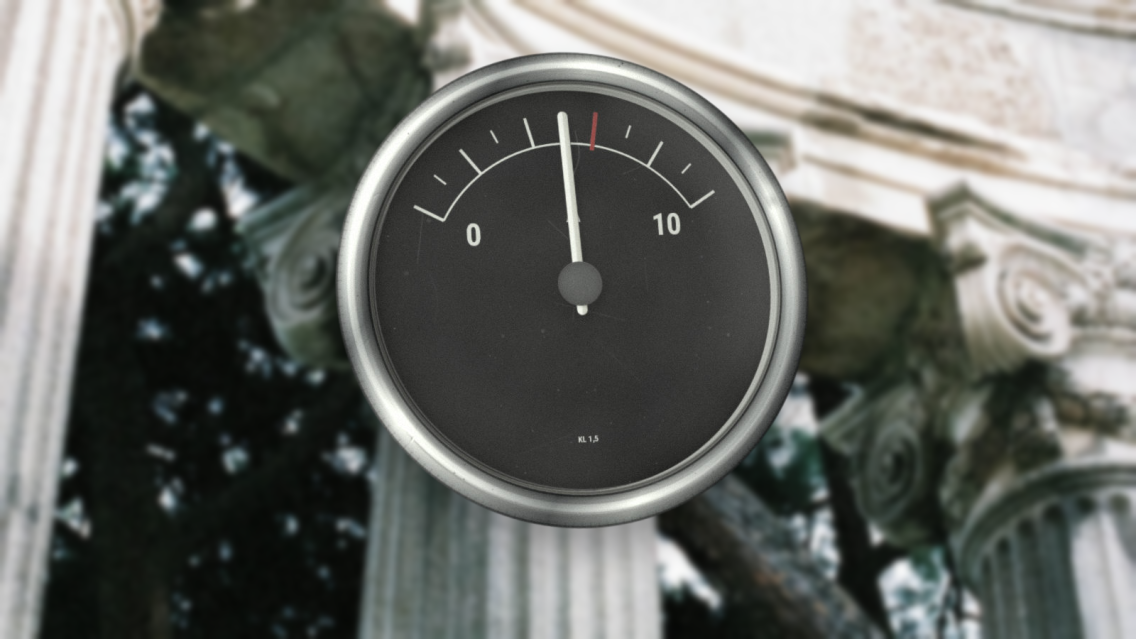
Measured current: 5 A
